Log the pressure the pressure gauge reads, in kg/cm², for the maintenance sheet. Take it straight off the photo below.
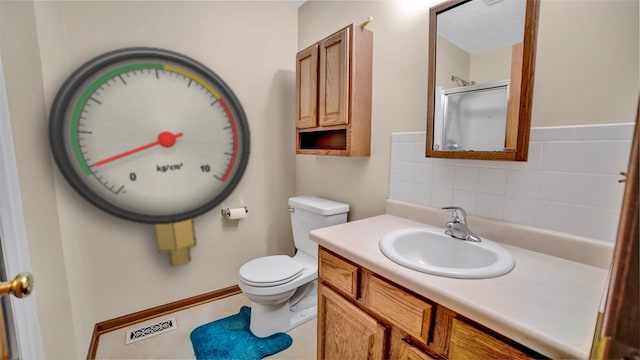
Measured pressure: 1 kg/cm²
